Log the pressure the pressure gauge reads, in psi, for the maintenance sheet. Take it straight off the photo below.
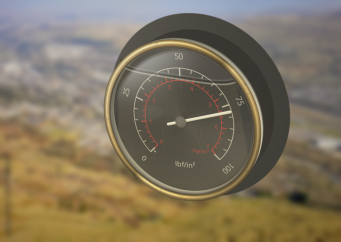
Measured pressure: 77.5 psi
